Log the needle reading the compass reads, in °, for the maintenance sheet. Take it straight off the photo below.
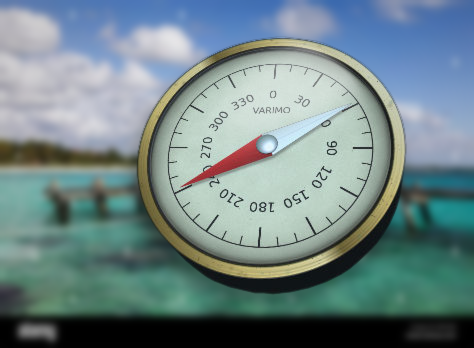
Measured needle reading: 240 °
